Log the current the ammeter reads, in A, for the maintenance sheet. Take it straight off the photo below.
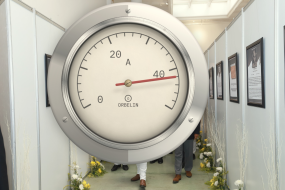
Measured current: 42 A
